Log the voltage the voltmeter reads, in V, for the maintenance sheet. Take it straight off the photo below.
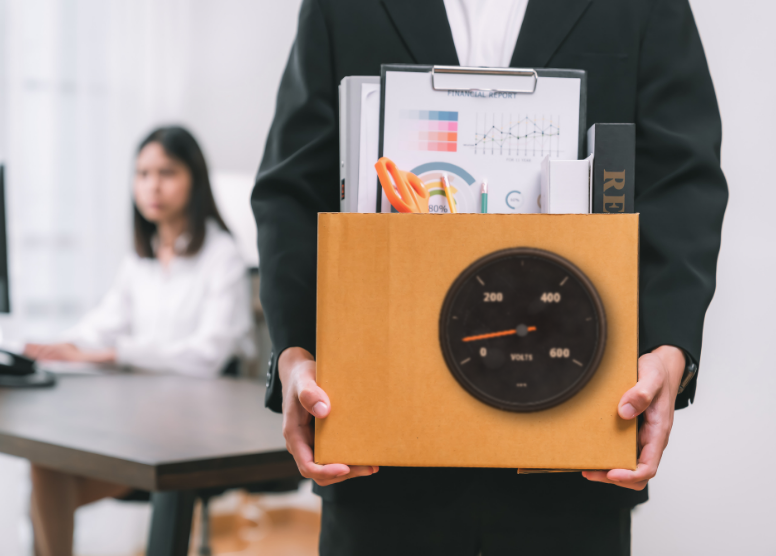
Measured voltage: 50 V
